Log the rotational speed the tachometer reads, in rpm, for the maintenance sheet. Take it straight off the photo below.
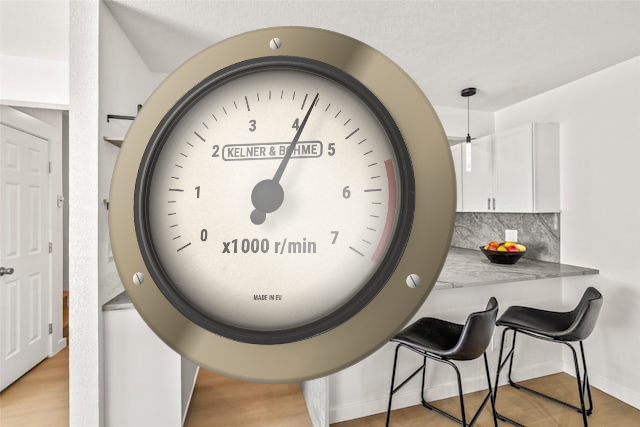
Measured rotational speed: 4200 rpm
